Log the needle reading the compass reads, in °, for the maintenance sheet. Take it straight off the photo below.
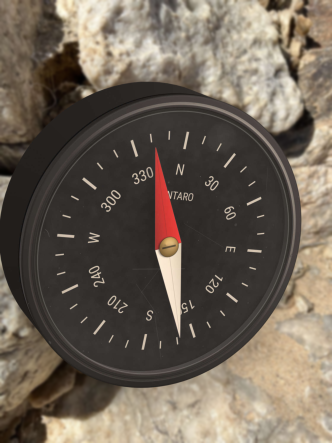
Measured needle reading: 340 °
